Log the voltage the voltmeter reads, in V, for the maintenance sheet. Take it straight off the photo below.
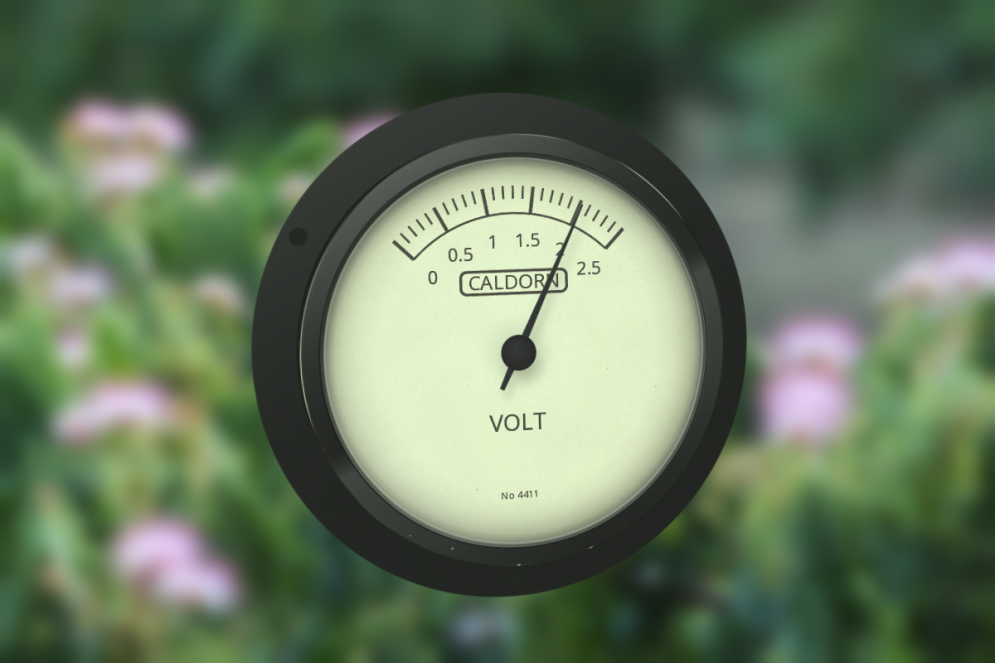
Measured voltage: 2 V
